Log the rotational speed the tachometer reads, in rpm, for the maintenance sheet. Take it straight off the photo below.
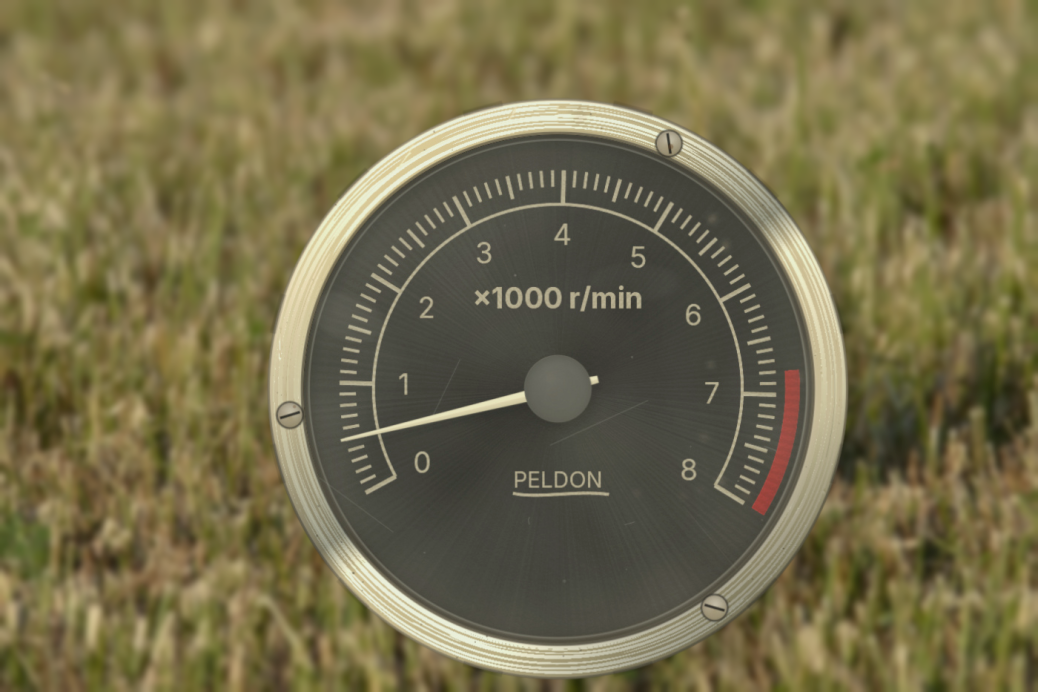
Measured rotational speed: 500 rpm
